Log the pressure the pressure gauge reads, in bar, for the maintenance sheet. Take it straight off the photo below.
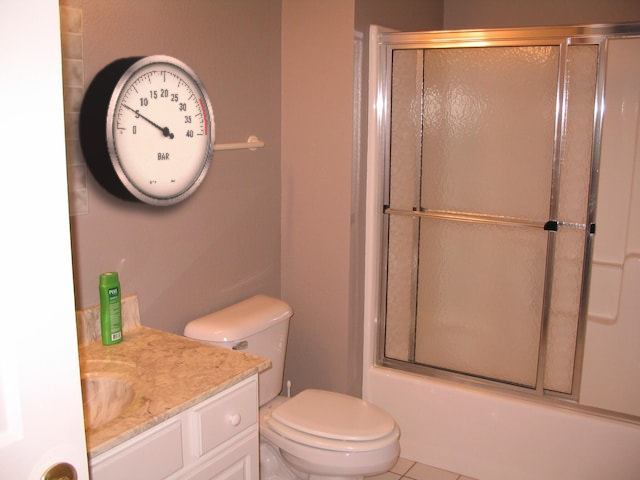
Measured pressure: 5 bar
